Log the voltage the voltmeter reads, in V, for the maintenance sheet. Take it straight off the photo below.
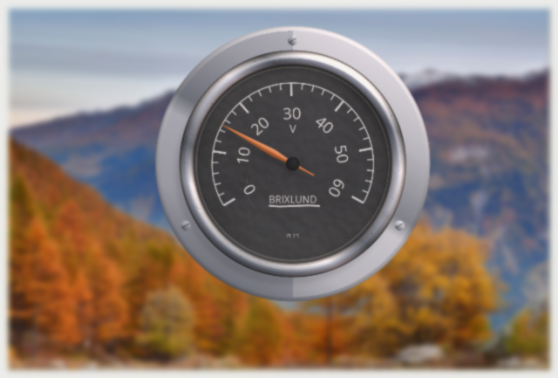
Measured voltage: 15 V
